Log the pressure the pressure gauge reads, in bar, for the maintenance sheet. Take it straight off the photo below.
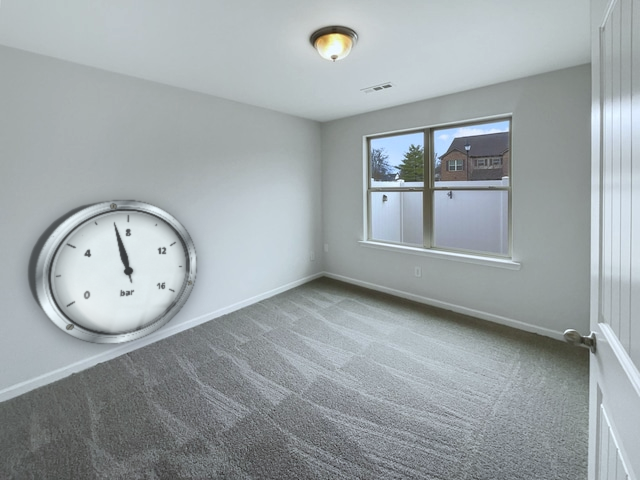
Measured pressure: 7 bar
